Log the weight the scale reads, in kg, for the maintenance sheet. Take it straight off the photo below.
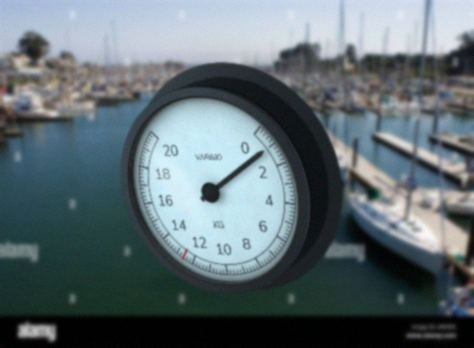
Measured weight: 1 kg
